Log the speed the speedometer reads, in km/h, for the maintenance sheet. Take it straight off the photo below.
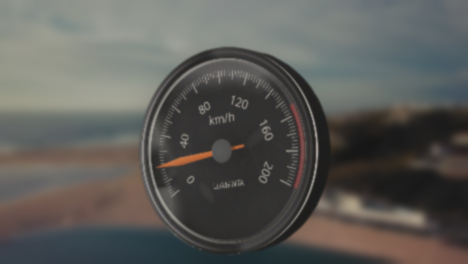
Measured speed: 20 km/h
